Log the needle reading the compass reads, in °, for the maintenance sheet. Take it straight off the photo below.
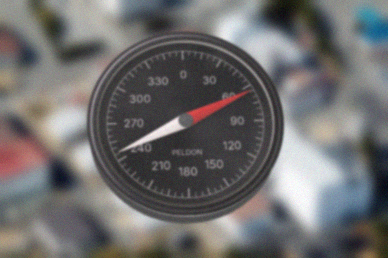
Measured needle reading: 65 °
